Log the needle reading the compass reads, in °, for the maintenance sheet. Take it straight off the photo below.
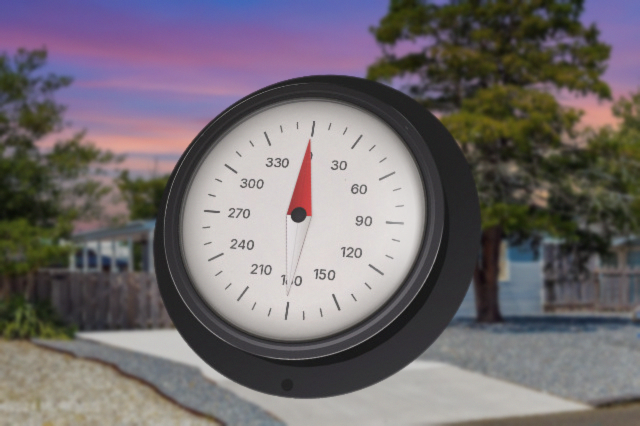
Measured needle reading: 0 °
